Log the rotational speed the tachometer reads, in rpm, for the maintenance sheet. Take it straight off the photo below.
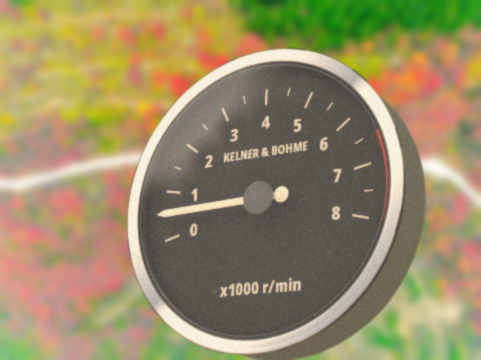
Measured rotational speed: 500 rpm
